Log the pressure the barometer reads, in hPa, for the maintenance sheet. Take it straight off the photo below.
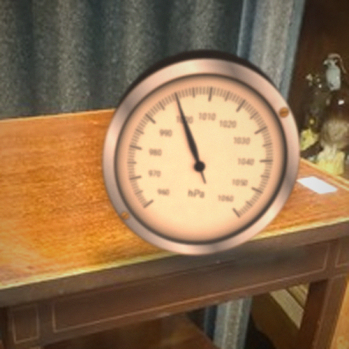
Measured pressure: 1000 hPa
